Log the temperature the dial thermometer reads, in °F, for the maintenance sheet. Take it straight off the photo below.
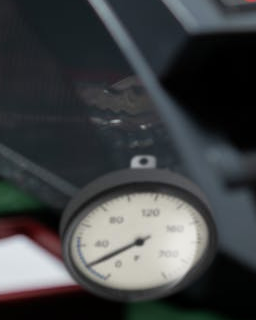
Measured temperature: 20 °F
